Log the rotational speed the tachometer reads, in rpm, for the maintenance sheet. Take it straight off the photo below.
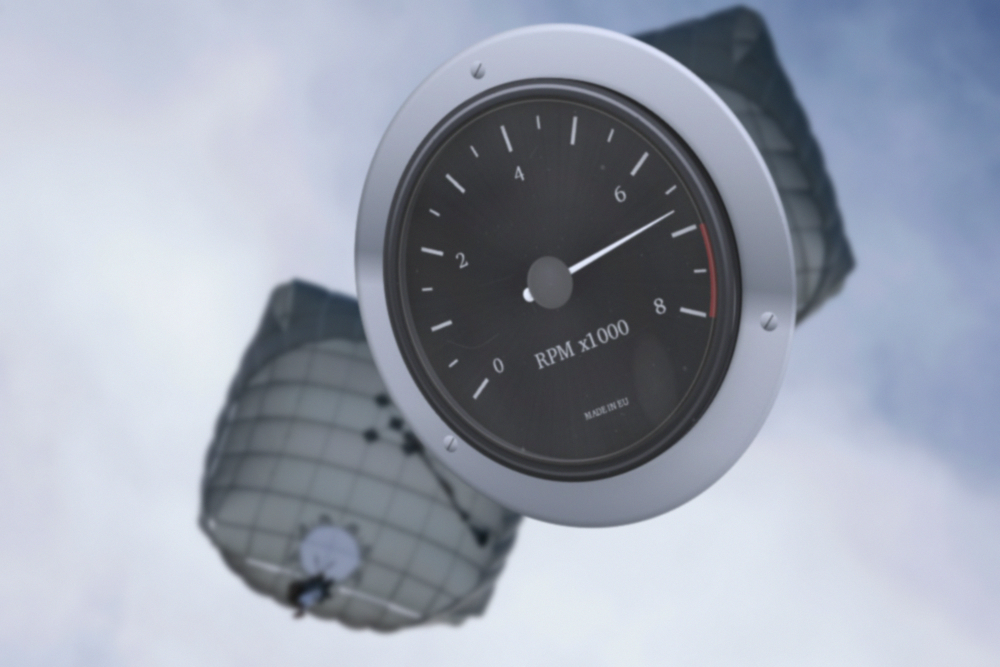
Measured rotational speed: 6750 rpm
